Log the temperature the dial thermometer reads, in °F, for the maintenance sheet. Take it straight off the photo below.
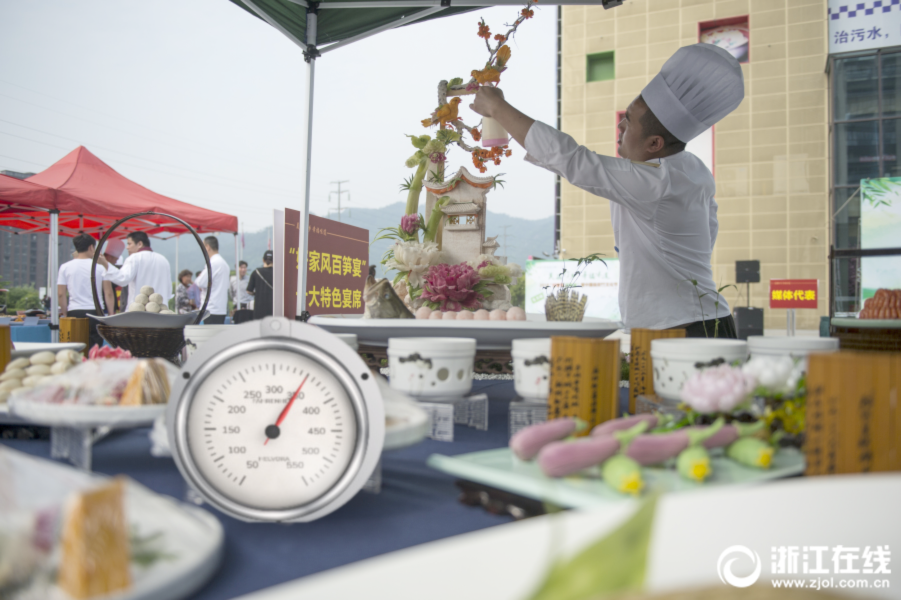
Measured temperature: 350 °F
